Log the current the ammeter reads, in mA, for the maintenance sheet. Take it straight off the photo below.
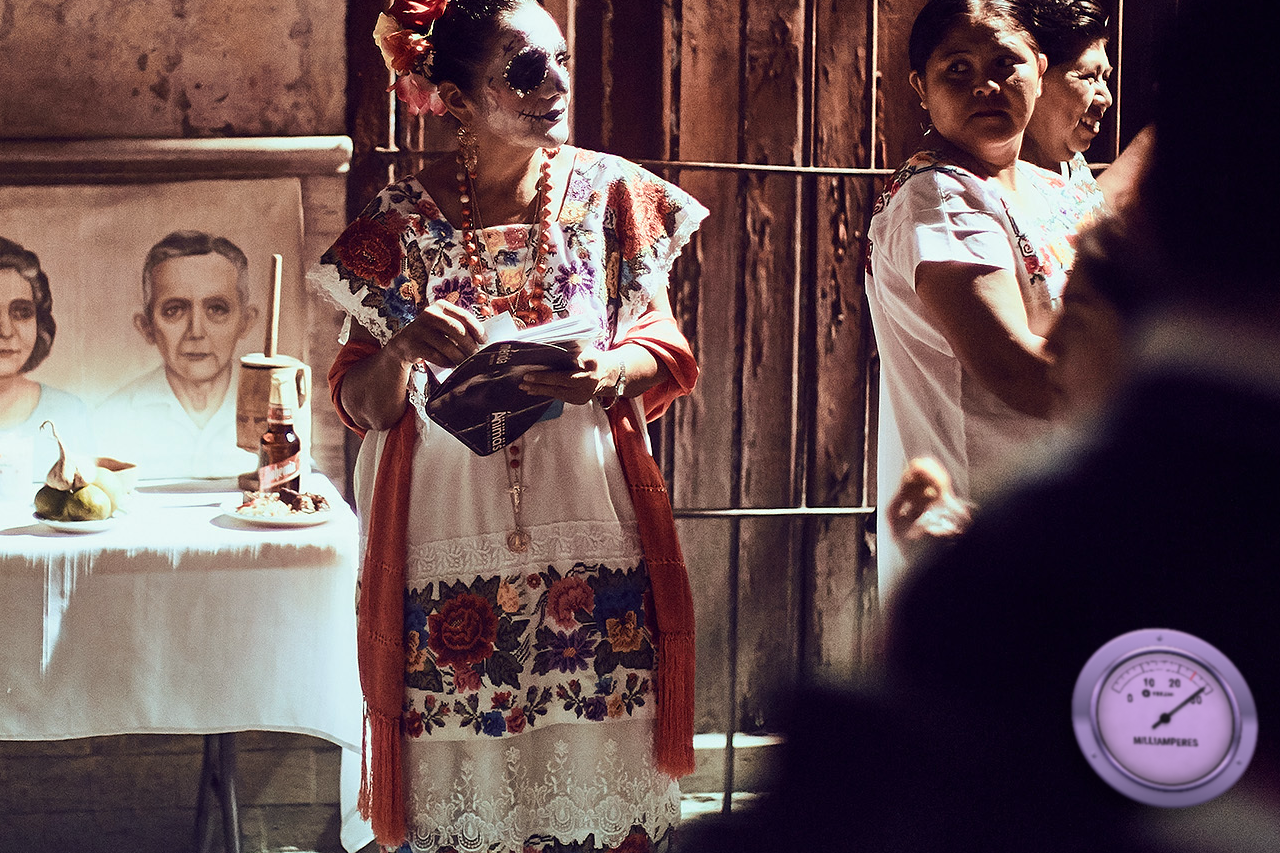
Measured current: 28 mA
